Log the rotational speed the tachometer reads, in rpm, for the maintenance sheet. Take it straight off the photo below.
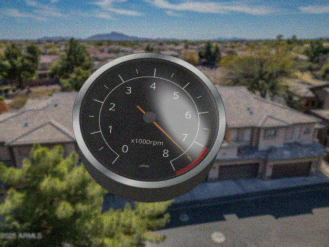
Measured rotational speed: 7500 rpm
